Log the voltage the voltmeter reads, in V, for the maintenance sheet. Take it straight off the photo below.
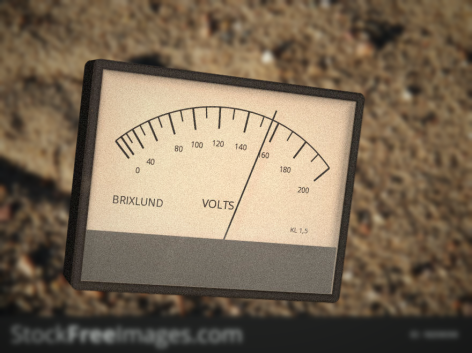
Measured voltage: 155 V
